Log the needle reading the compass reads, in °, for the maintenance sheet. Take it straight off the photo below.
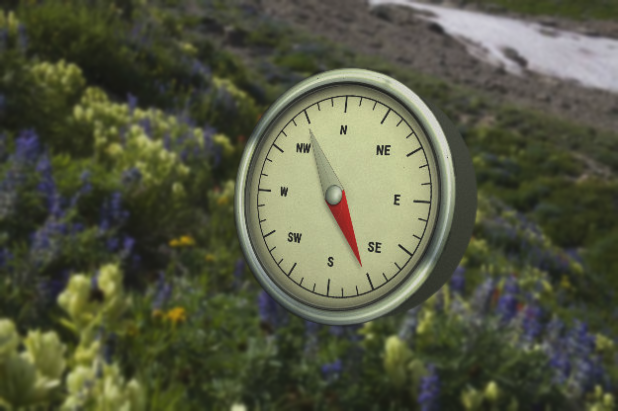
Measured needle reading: 150 °
